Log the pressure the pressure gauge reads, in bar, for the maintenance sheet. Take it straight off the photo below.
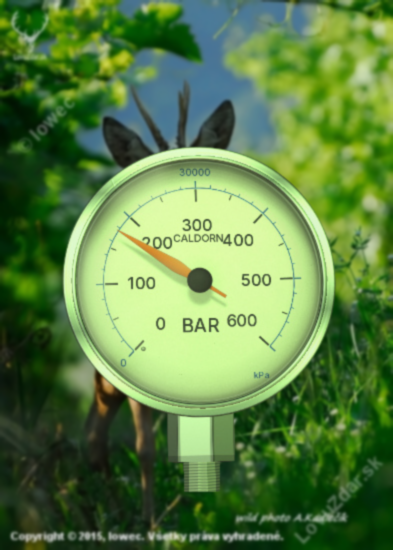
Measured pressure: 175 bar
